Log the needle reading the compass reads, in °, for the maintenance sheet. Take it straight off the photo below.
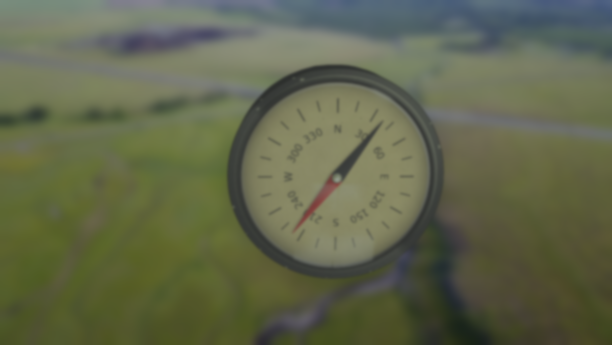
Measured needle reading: 217.5 °
